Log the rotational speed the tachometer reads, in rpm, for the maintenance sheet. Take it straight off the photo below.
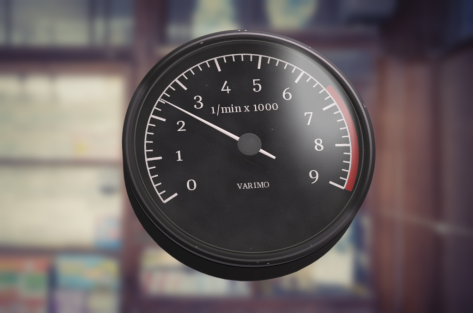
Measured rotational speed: 2400 rpm
